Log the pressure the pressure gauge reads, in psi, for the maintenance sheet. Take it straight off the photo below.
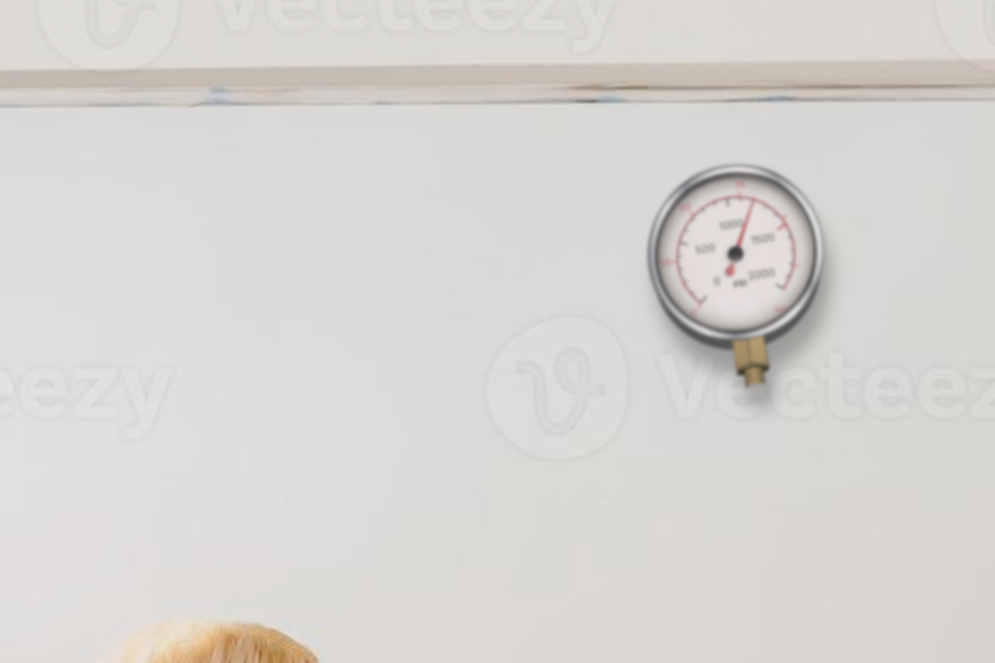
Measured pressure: 1200 psi
